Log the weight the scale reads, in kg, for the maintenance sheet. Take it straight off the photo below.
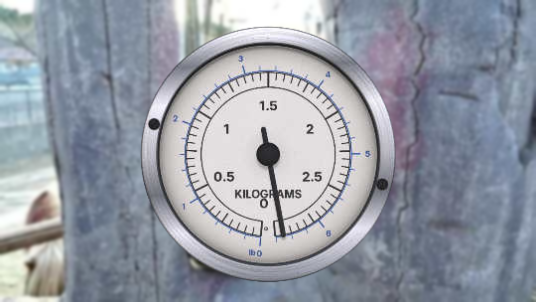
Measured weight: 2.95 kg
